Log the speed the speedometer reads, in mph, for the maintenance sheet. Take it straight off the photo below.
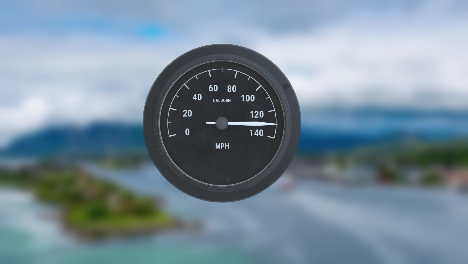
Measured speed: 130 mph
